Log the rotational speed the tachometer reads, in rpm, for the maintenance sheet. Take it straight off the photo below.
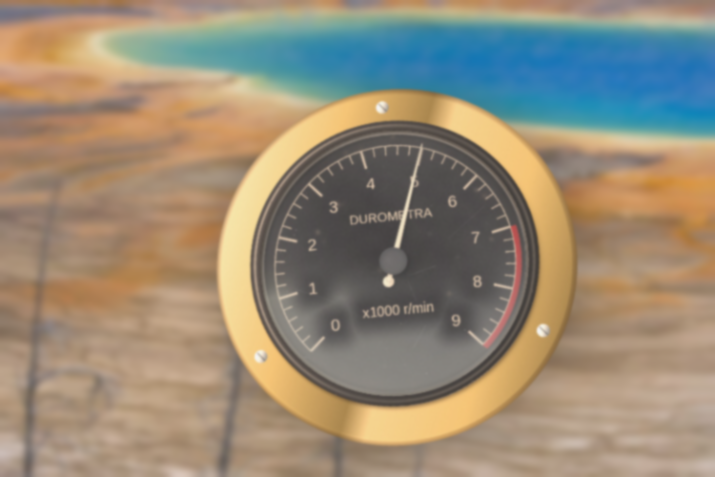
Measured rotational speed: 5000 rpm
